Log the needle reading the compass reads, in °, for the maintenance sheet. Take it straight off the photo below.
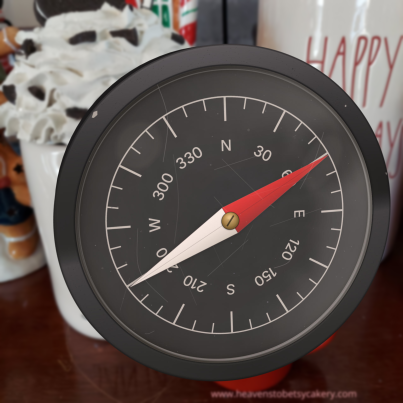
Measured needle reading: 60 °
